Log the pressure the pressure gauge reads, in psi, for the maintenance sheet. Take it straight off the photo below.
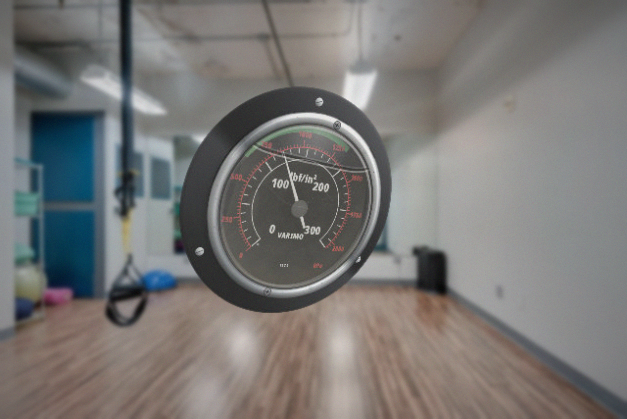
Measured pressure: 120 psi
